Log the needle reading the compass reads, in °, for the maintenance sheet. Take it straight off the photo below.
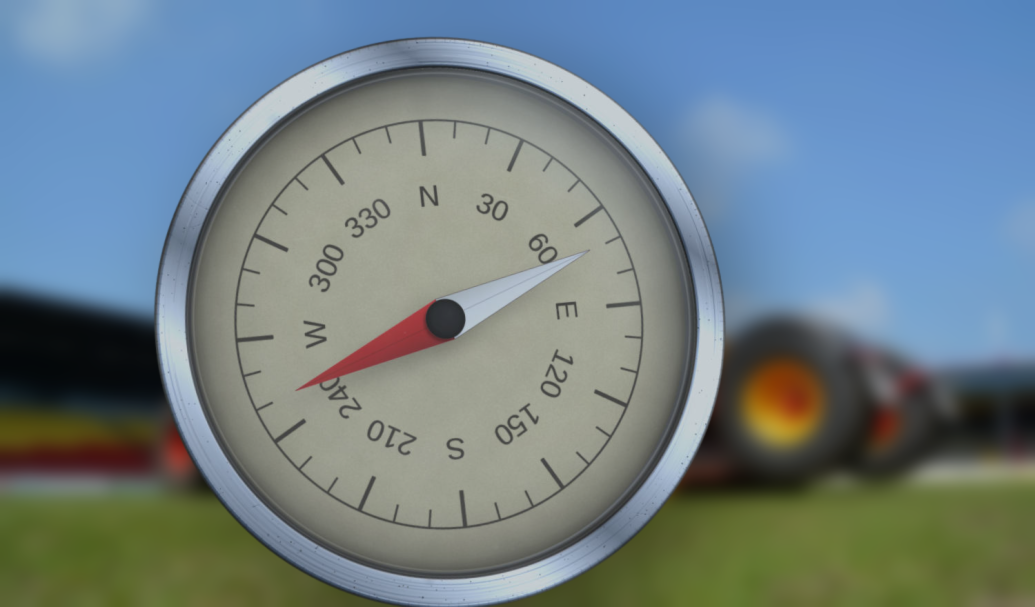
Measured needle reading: 250 °
